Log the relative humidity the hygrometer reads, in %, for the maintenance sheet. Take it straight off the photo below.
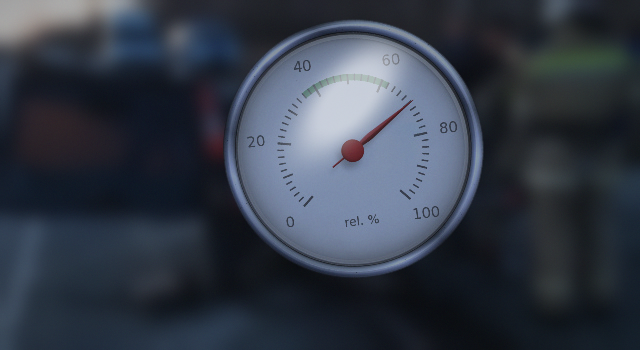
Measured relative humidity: 70 %
